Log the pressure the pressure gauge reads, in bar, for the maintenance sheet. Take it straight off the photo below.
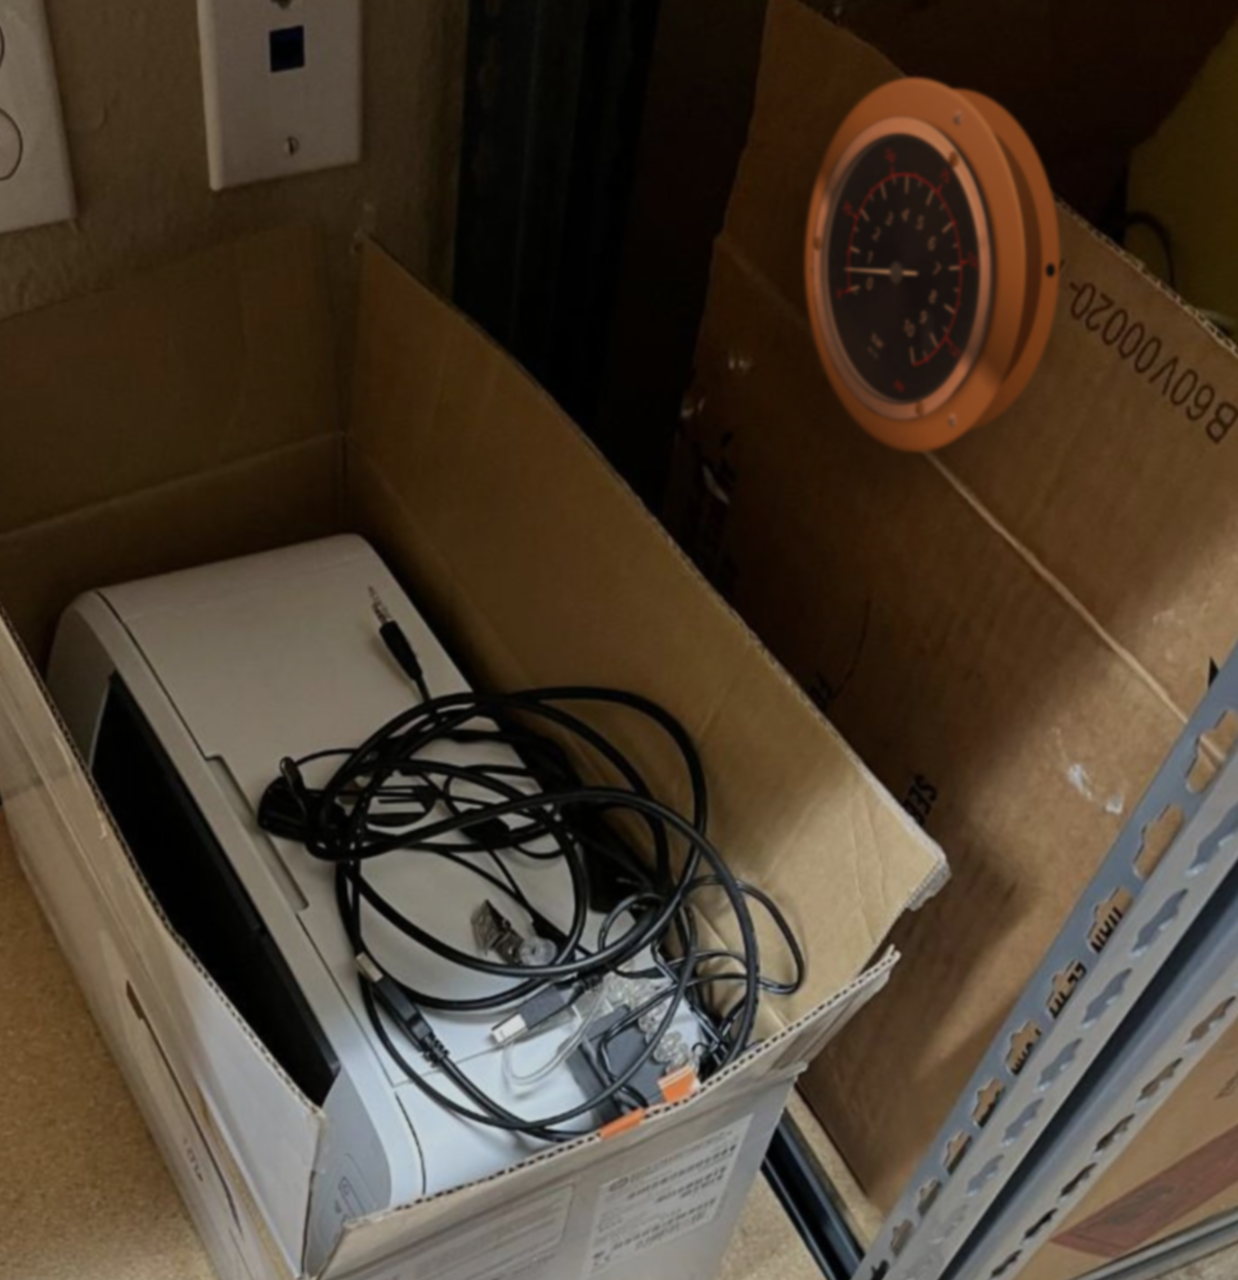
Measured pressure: 0.5 bar
